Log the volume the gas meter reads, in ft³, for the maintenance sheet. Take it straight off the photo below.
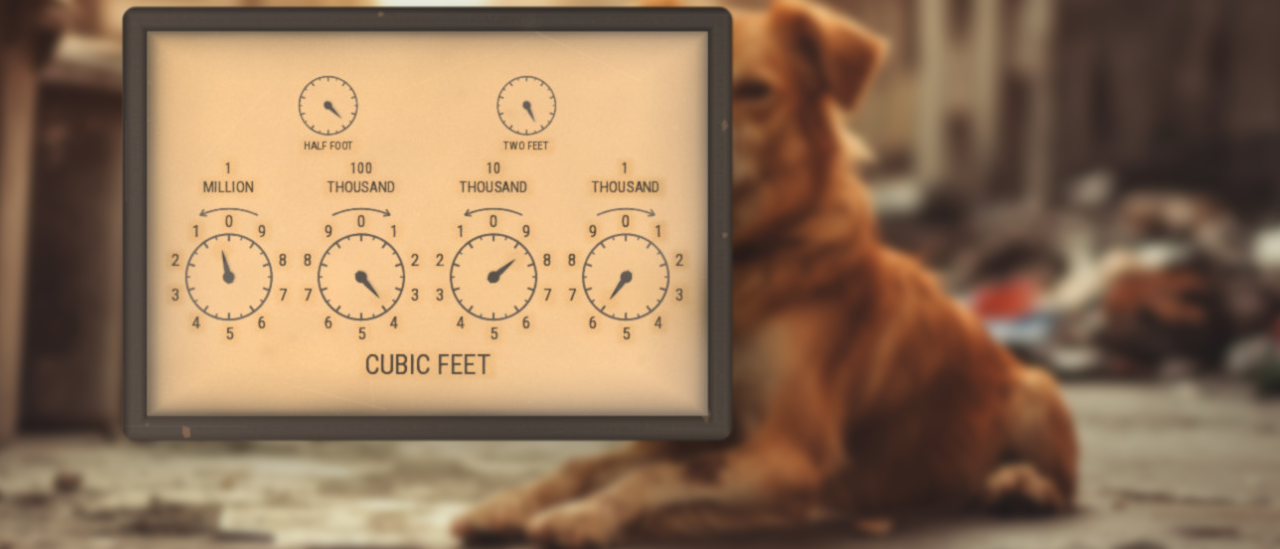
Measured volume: 38600 ft³
